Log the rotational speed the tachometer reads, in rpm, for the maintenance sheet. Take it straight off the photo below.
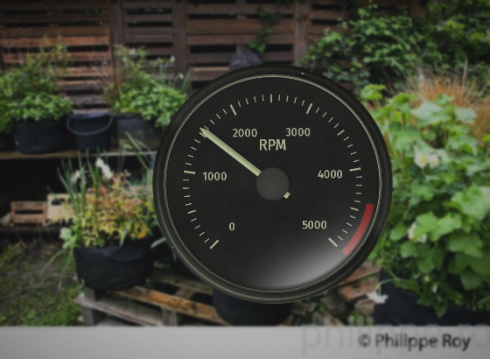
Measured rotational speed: 1550 rpm
